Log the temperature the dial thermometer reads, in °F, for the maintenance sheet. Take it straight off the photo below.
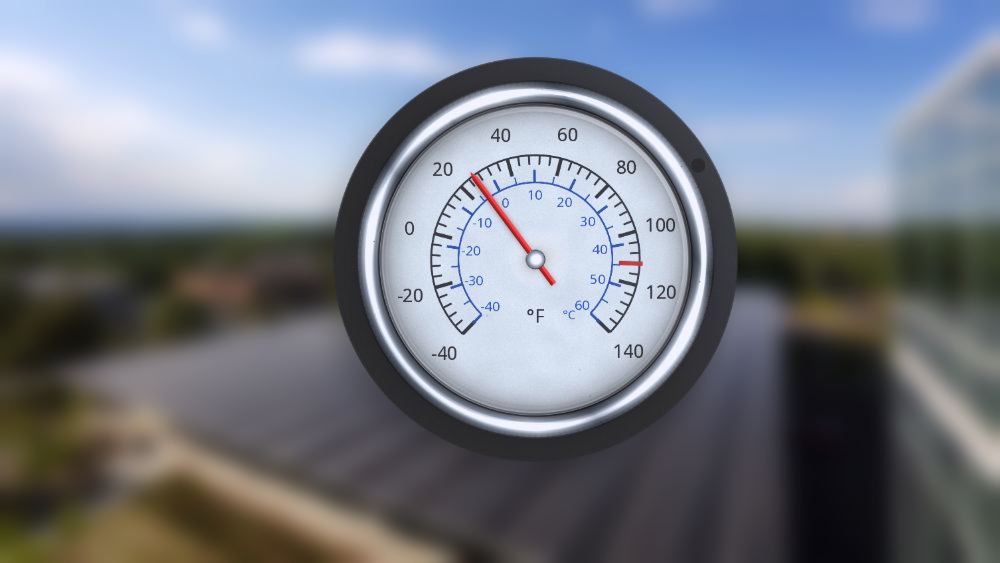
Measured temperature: 26 °F
